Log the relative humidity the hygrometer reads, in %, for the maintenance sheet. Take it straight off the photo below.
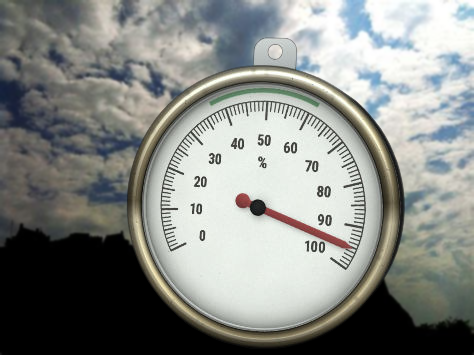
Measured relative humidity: 95 %
